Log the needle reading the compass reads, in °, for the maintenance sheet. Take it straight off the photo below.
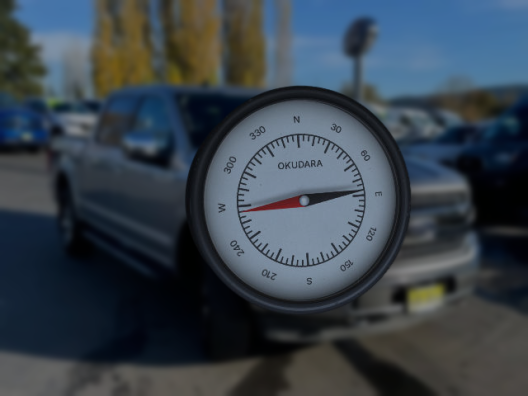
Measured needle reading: 265 °
